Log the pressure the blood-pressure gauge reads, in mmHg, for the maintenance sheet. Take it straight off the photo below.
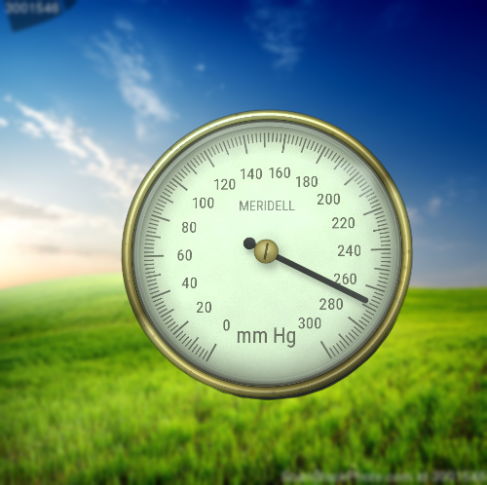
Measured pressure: 268 mmHg
